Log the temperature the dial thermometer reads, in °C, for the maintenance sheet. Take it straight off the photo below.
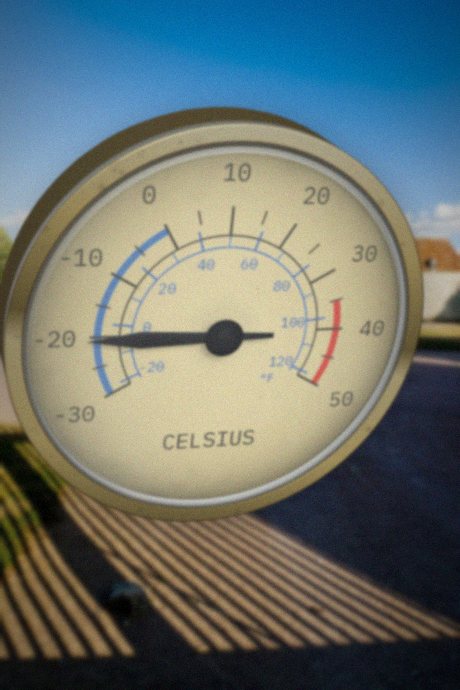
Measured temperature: -20 °C
